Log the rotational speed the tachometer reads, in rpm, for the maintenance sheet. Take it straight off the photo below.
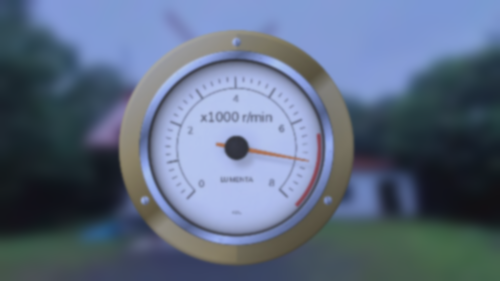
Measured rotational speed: 7000 rpm
